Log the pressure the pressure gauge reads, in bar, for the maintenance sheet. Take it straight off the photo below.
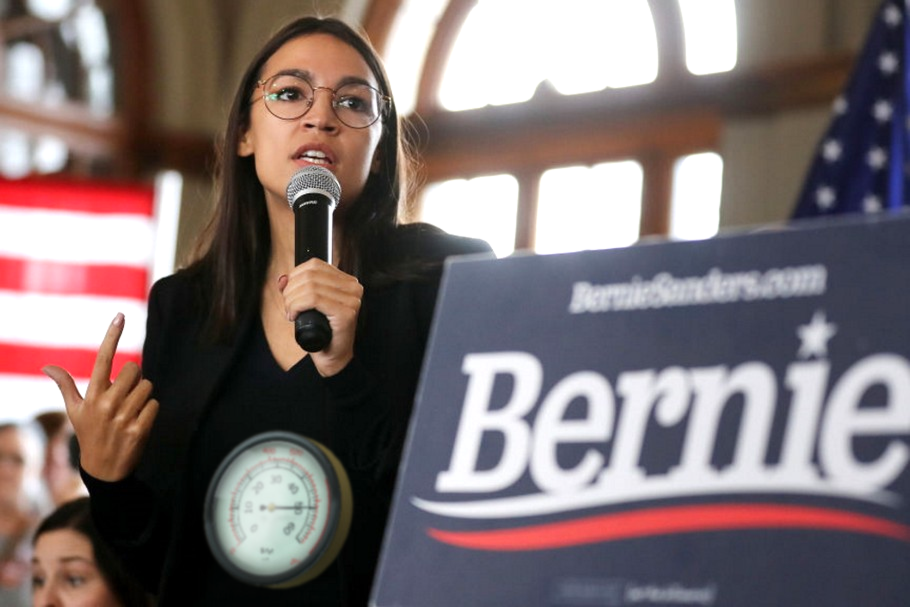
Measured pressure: 50 bar
